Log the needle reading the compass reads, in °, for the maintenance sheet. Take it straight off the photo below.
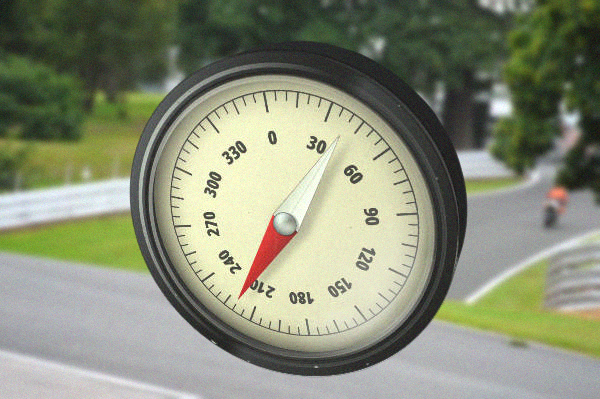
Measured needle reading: 220 °
